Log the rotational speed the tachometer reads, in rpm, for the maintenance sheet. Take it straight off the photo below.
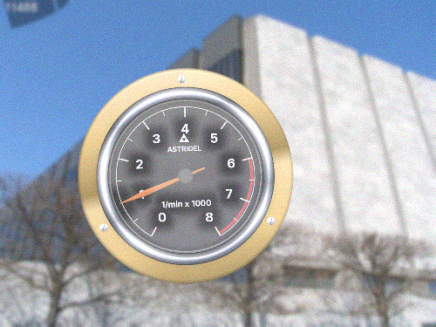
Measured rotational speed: 1000 rpm
